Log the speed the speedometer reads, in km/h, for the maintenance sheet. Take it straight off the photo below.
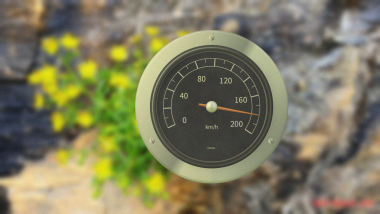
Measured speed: 180 km/h
